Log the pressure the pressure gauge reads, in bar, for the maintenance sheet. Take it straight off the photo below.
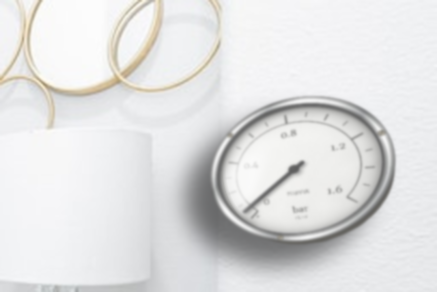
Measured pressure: 0.05 bar
